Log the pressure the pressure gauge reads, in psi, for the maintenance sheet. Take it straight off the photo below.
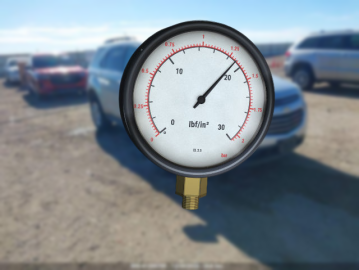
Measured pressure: 19 psi
